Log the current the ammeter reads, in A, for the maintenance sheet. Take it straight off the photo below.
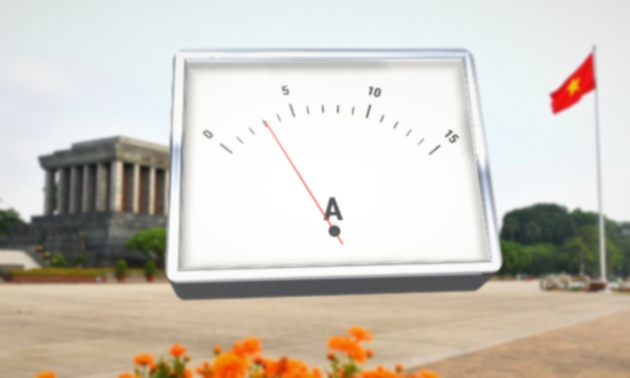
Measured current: 3 A
